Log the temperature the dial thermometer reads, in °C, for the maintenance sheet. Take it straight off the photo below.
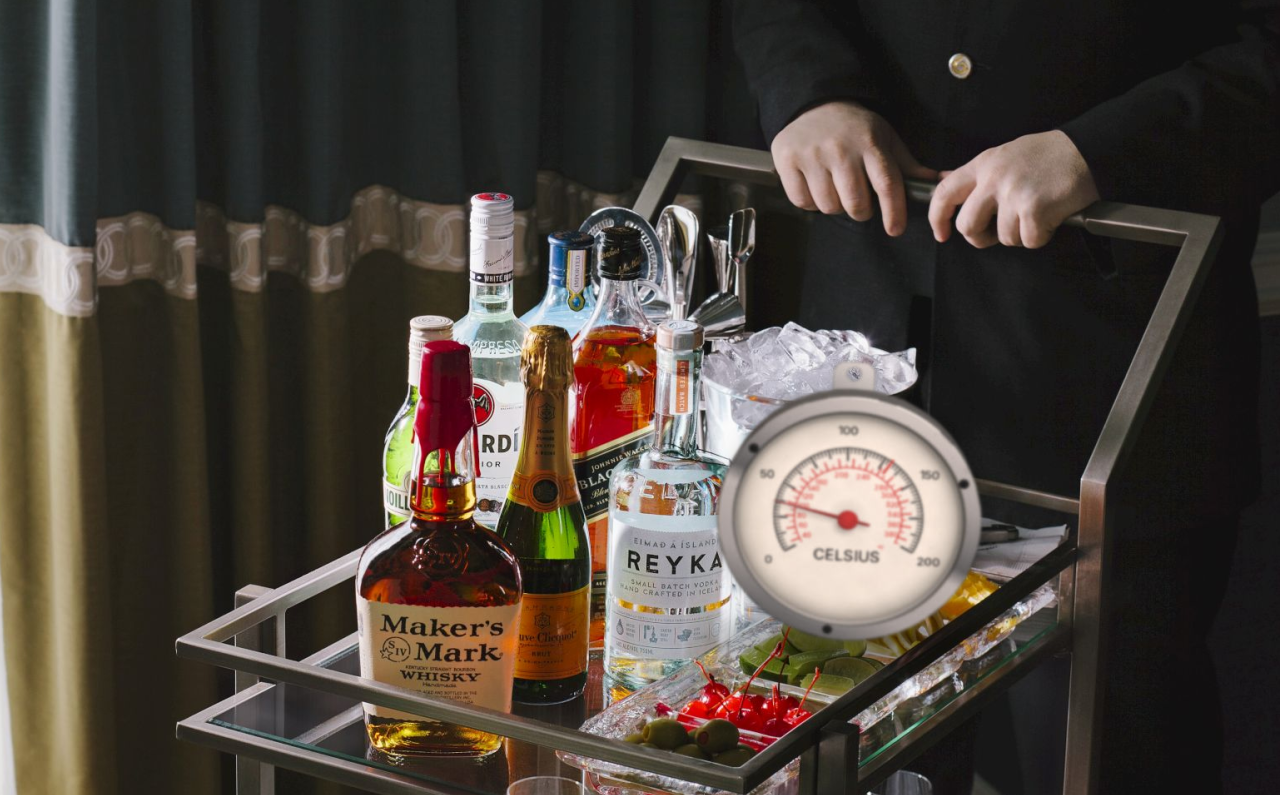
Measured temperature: 37.5 °C
